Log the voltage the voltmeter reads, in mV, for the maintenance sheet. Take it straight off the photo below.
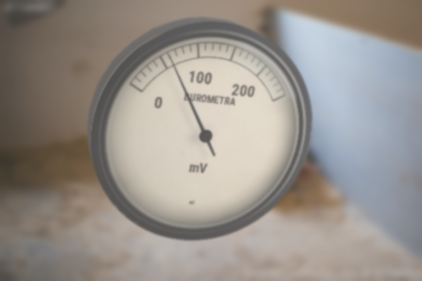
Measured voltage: 60 mV
